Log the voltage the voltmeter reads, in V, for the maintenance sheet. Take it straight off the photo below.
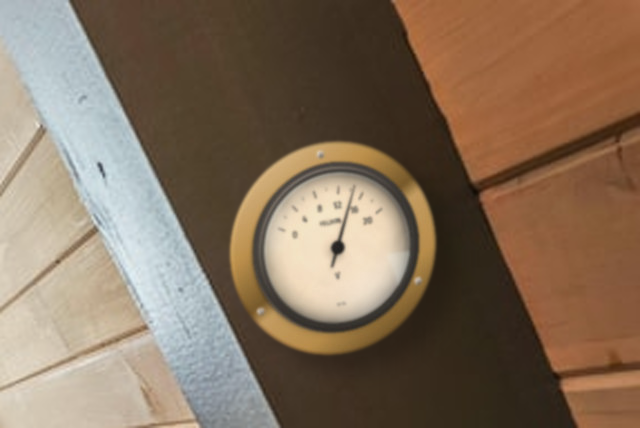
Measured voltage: 14 V
